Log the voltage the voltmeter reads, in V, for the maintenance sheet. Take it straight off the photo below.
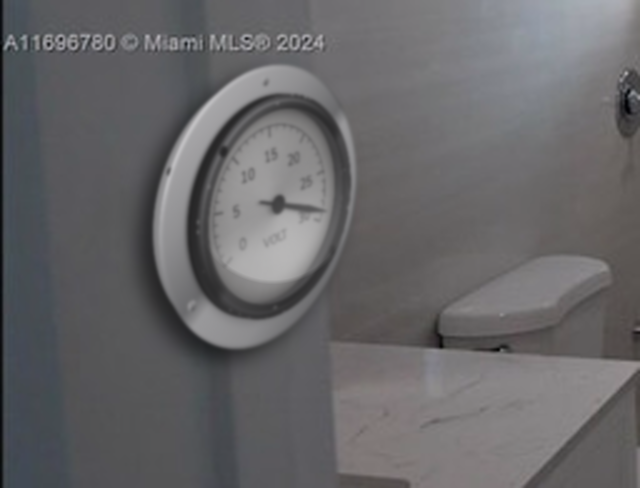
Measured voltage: 29 V
